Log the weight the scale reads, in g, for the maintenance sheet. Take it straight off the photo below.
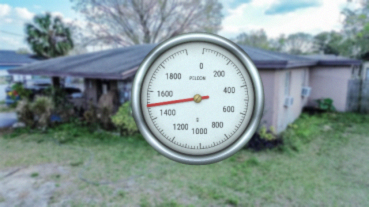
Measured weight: 1500 g
